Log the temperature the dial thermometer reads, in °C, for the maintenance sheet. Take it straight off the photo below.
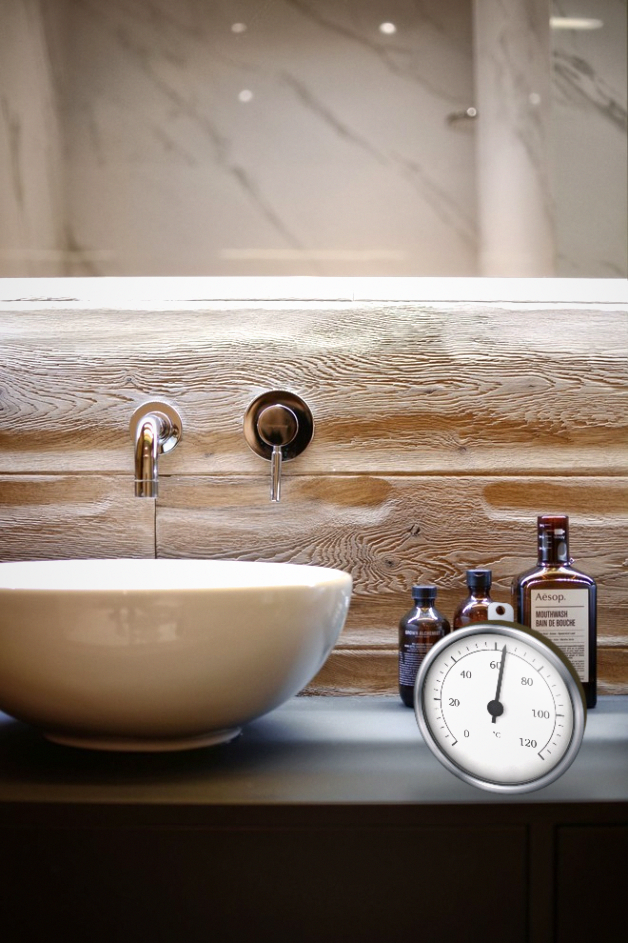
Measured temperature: 64 °C
